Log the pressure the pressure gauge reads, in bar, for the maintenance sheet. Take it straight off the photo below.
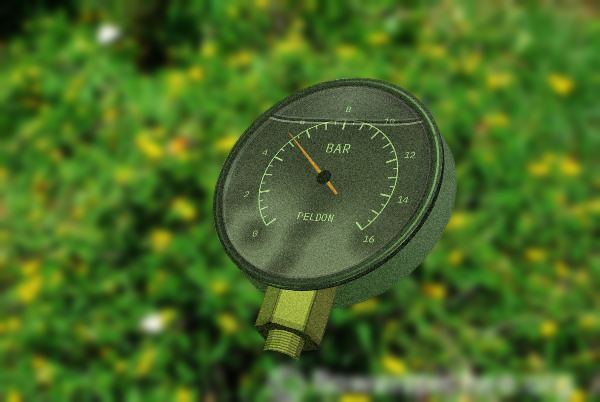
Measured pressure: 5.25 bar
